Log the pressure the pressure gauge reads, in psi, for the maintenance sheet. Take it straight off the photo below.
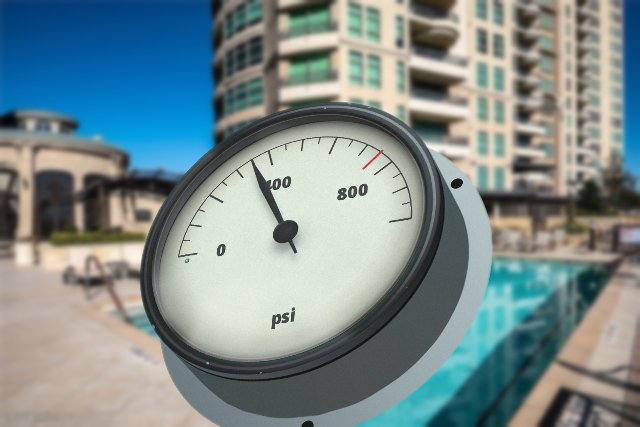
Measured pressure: 350 psi
